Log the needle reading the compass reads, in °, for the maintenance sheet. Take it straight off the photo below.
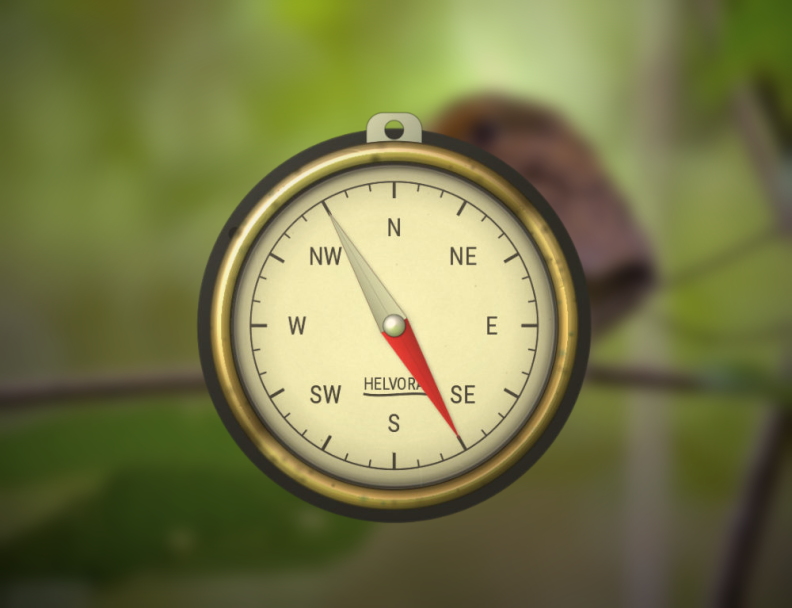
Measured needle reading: 150 °
